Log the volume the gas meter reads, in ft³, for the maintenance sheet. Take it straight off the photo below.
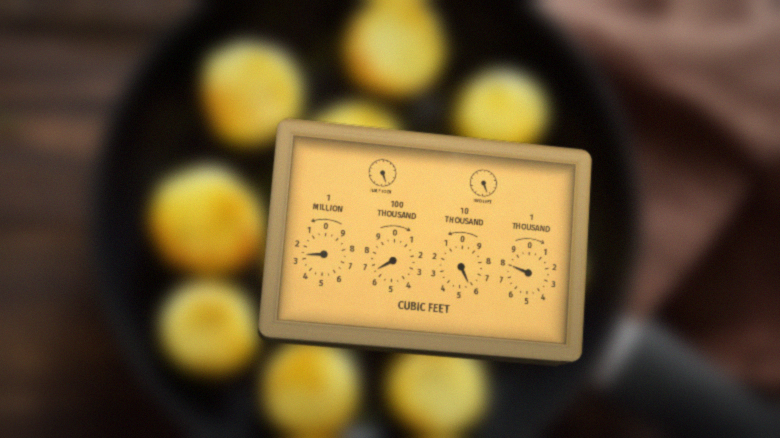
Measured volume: 265800 ft³
